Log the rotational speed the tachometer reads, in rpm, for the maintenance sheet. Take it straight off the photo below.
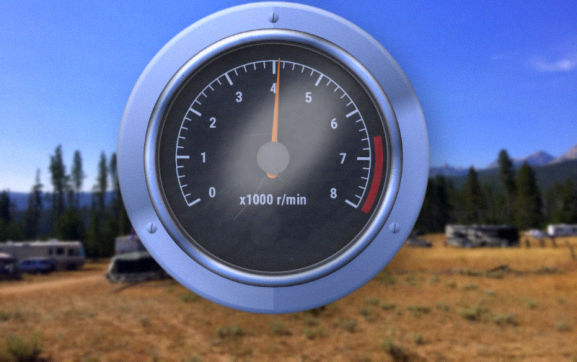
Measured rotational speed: 4100 rpm
